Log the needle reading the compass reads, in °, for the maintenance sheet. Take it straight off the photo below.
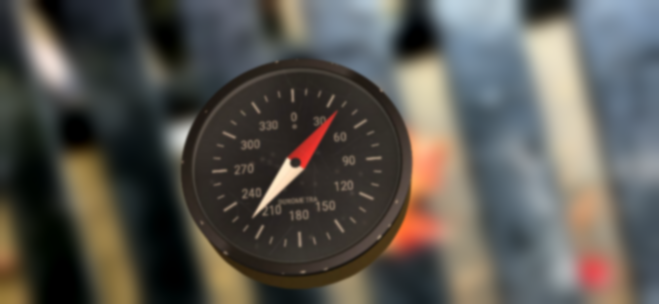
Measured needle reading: 40 °
